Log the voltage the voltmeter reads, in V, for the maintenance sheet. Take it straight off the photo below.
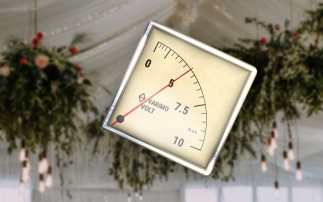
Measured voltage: 5 V
